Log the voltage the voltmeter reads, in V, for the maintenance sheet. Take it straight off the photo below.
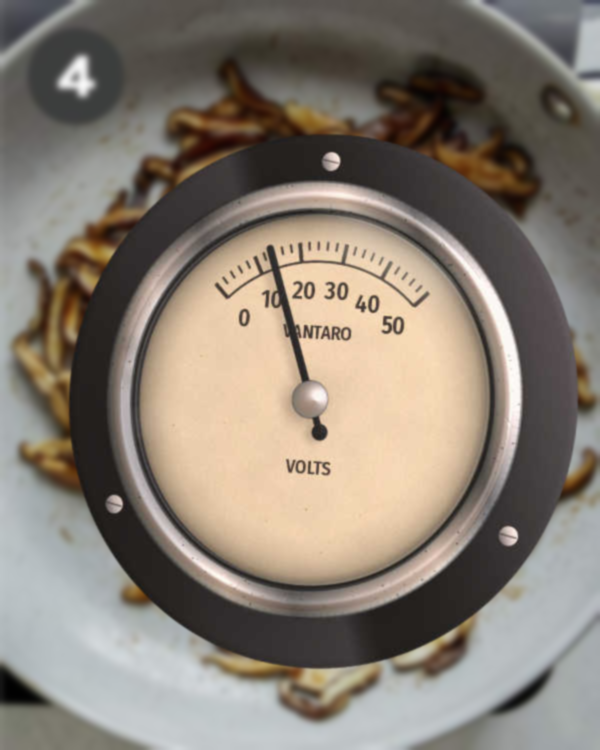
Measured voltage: 14 V
